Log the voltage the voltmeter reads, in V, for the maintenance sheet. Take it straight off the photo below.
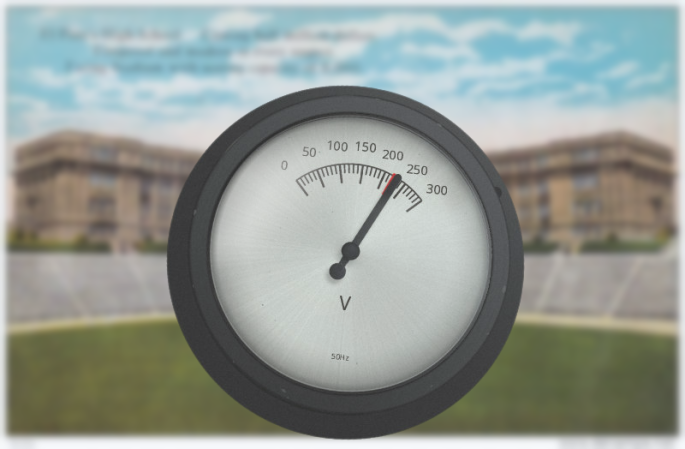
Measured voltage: 230 V
